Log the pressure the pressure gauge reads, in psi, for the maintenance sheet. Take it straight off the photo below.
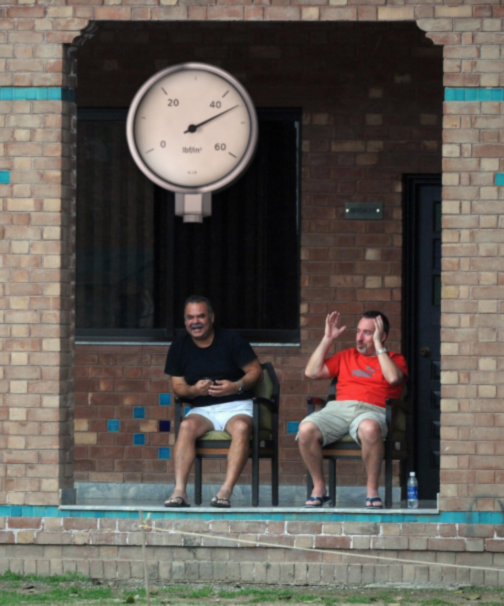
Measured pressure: 45 psi
